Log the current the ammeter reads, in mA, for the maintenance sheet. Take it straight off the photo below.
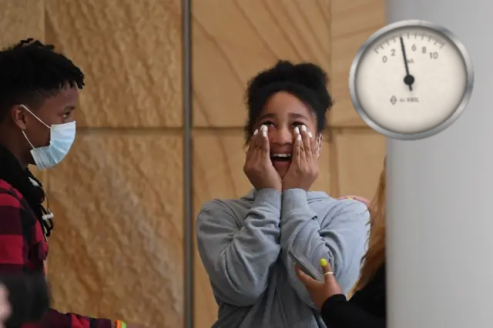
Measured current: 4 mA
